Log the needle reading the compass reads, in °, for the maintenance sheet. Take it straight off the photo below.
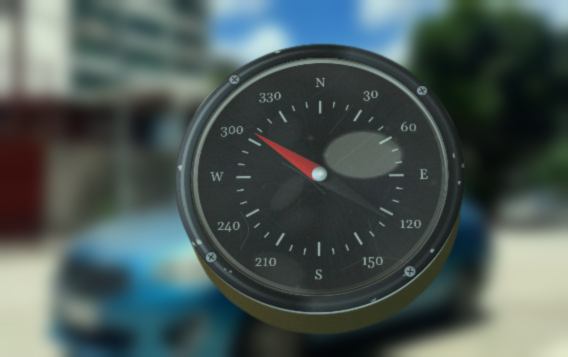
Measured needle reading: 305 °
